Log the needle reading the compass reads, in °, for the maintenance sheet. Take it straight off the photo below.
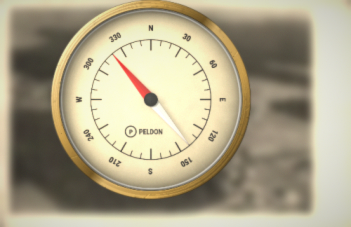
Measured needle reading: 320 °
